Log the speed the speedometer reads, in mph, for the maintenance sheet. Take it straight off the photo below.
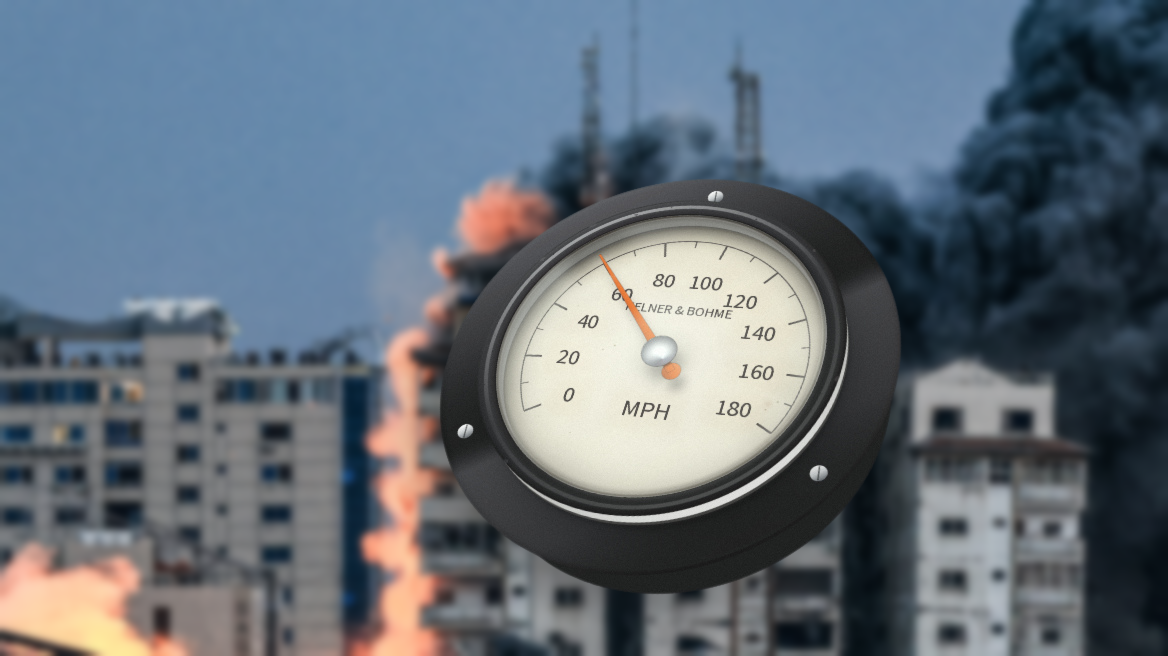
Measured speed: 60 mph
